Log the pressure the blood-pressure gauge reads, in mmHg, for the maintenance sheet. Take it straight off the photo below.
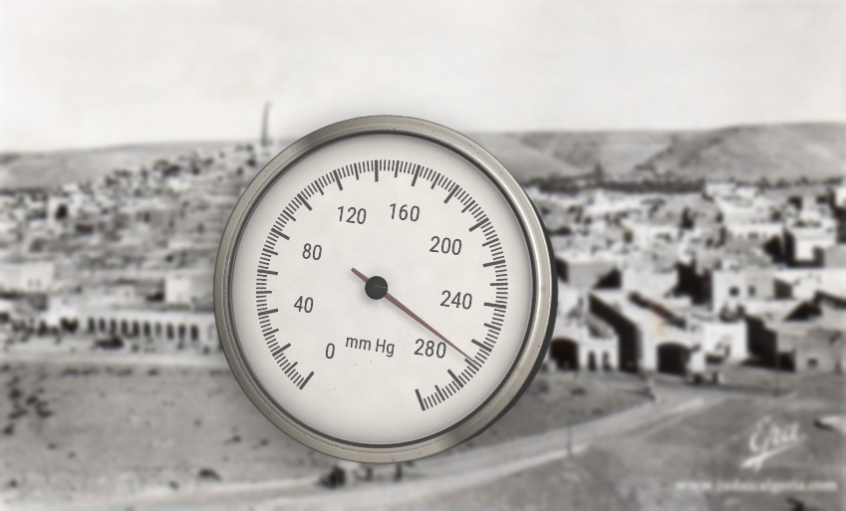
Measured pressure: 268 mmHg
